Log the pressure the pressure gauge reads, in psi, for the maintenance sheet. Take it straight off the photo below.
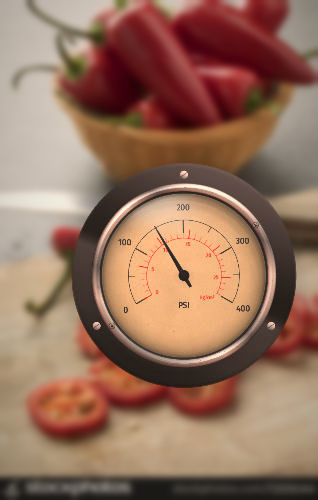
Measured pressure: 150 psi
